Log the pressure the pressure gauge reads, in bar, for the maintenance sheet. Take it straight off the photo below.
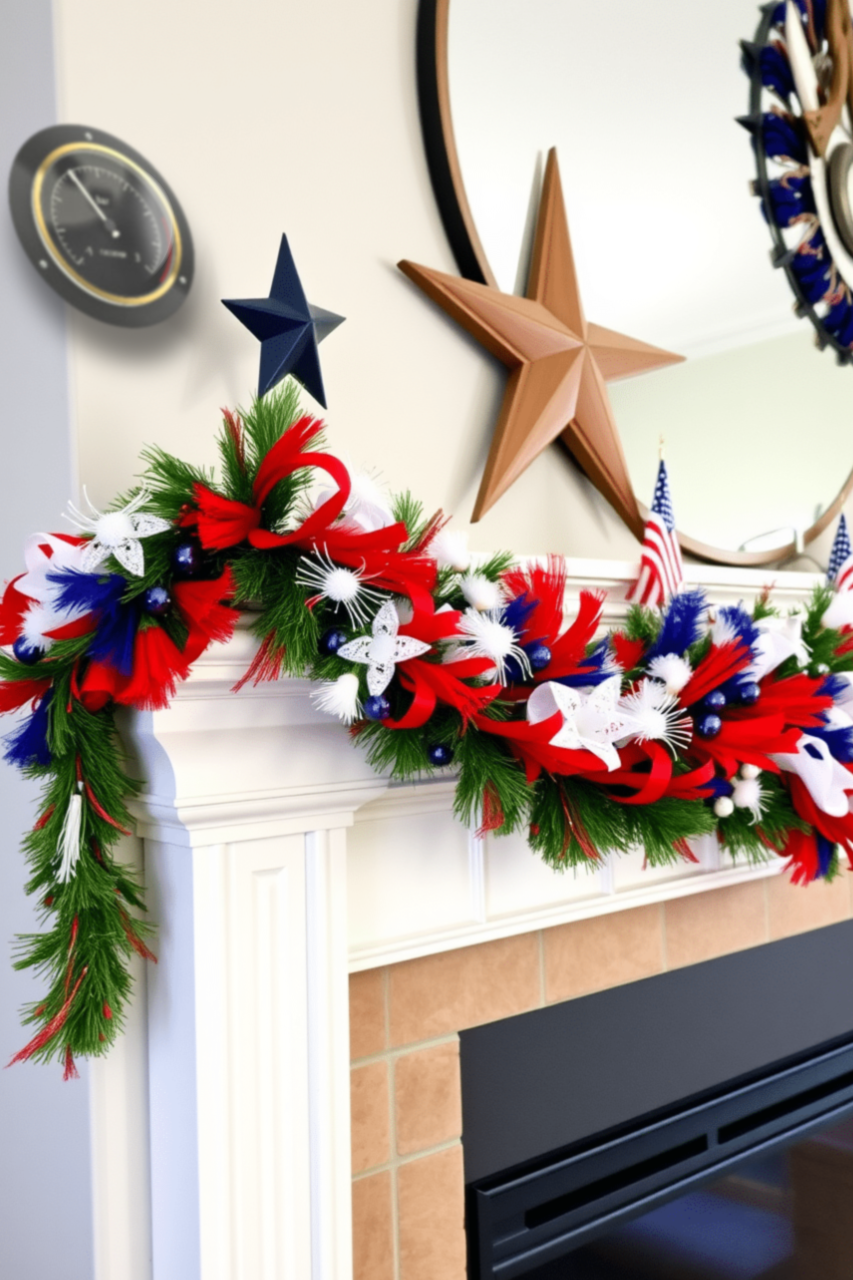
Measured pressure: 0.5 bar
